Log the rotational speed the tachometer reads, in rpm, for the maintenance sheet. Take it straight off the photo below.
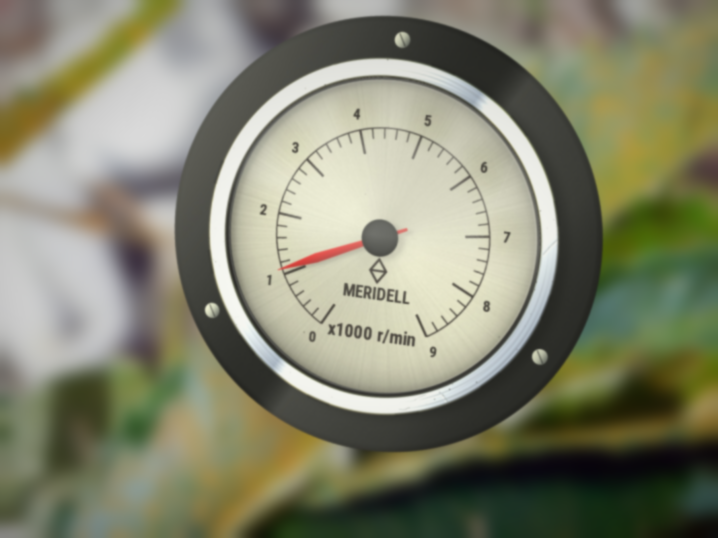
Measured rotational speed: 1100 rpm
